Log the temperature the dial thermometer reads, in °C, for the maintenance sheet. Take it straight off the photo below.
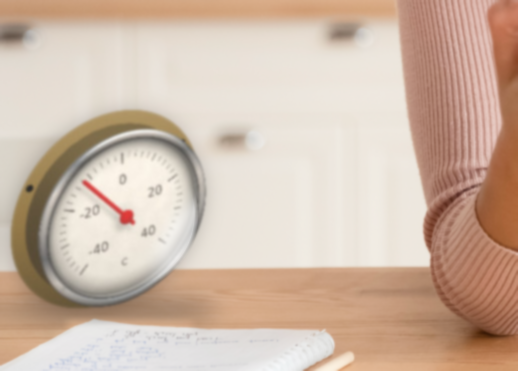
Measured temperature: -12 °C
